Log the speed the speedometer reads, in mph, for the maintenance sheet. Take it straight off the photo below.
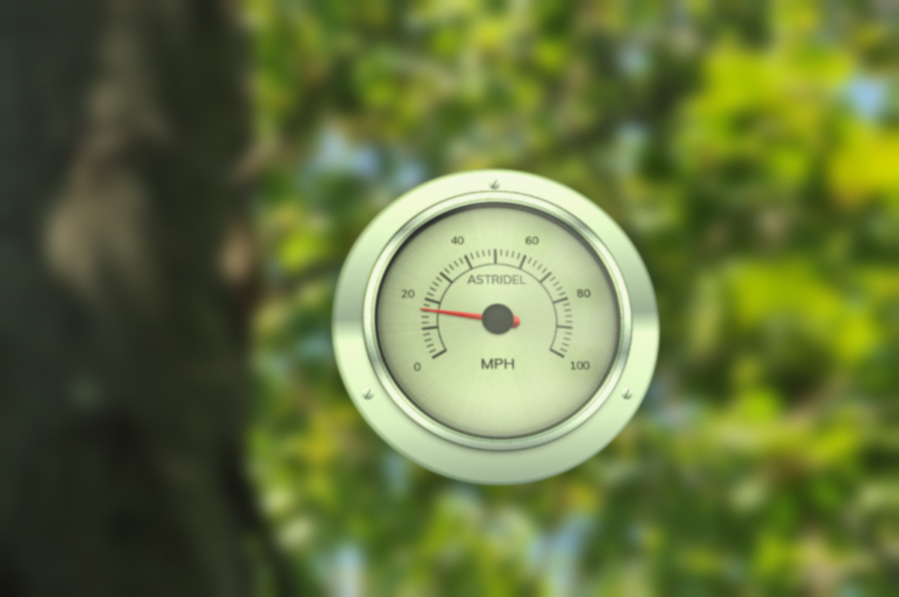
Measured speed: 16 mph
